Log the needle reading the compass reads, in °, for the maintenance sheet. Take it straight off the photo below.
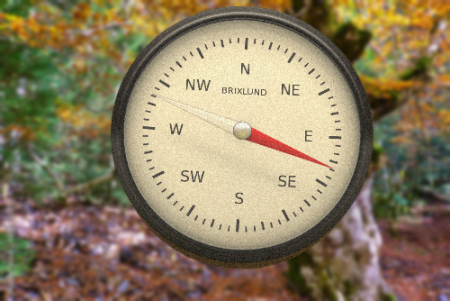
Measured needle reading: 110 °
